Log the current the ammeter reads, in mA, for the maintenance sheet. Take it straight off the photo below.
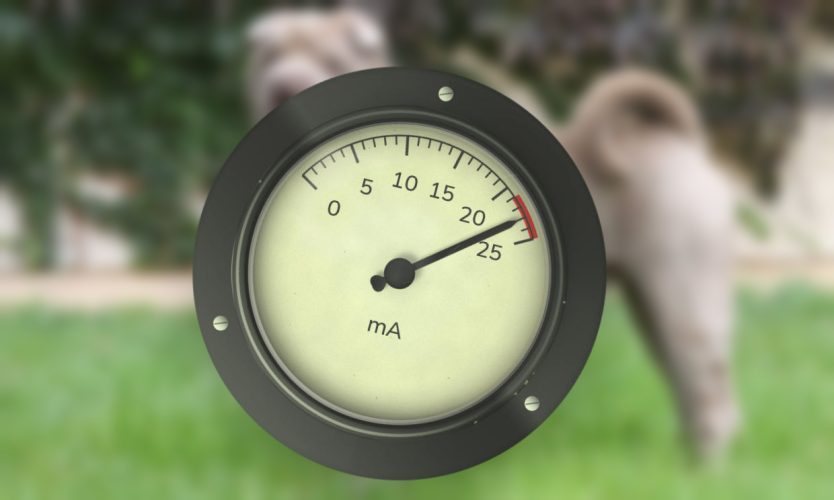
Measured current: 23 mA
